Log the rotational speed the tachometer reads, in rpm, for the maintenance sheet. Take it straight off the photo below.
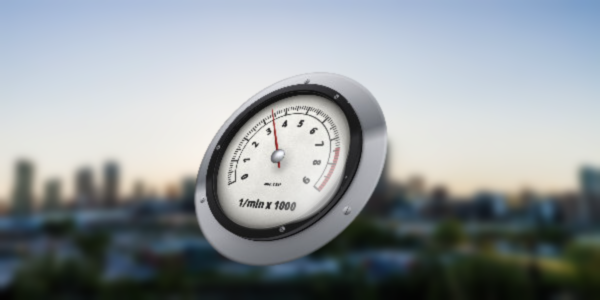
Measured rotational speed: 3500 rpm
